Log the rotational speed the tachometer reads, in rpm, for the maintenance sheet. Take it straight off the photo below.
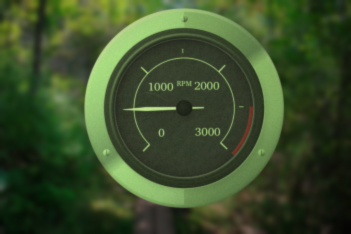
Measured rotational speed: 500 rpm
